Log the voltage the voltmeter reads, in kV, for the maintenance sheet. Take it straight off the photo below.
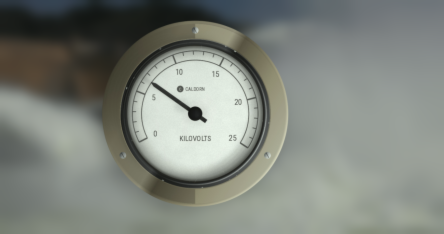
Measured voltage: 6.5 kV
